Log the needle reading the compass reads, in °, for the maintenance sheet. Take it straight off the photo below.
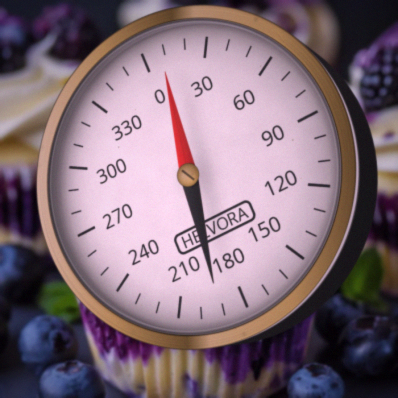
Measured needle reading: 10 °
